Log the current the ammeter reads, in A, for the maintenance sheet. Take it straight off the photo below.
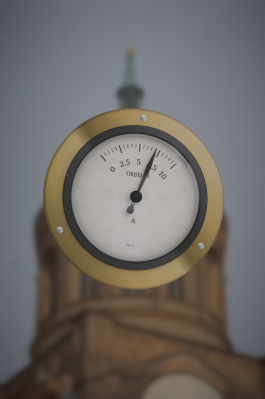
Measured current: 7 A
